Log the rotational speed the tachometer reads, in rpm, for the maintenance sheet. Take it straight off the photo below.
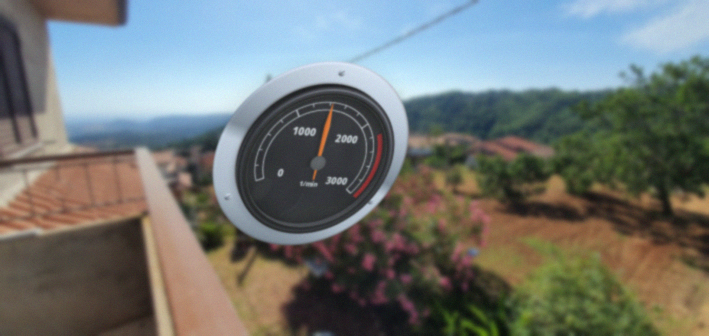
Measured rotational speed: 1400 rpm
